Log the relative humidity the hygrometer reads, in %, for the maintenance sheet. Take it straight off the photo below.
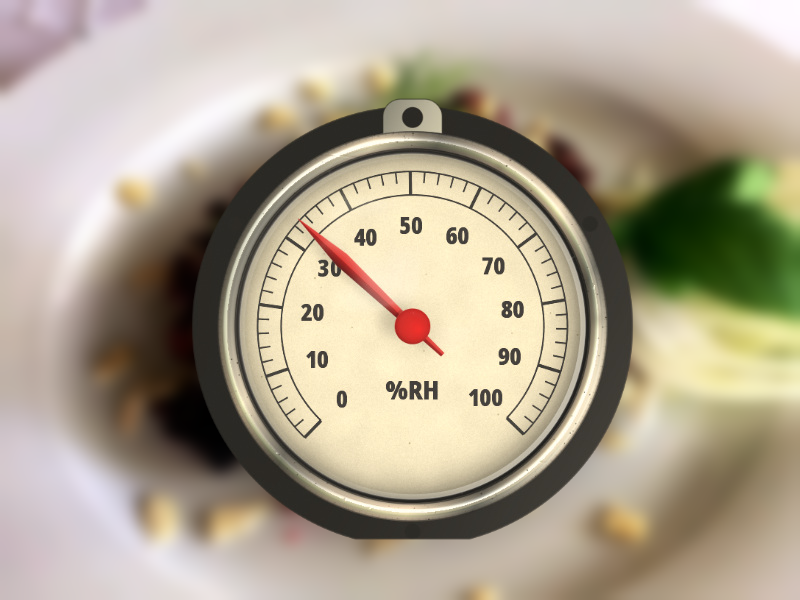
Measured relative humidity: 33 %
